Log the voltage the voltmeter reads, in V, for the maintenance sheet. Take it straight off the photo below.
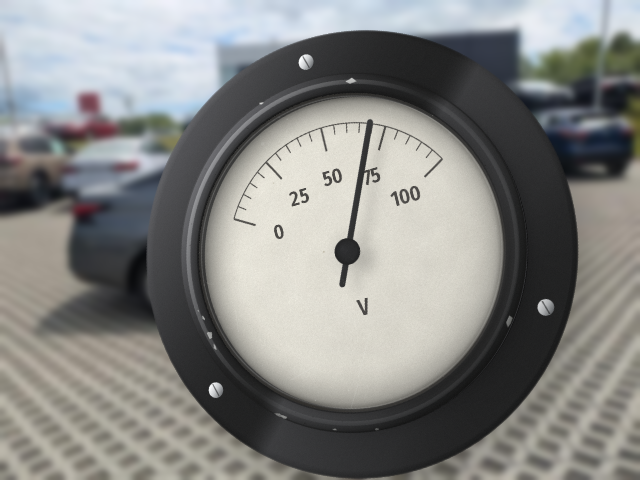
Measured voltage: 70 V
